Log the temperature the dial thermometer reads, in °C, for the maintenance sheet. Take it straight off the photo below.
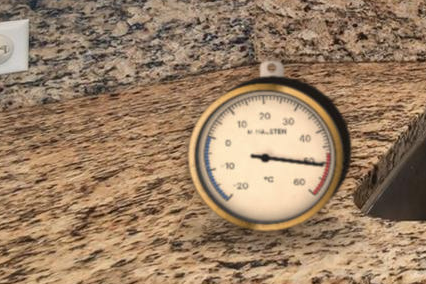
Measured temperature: 50 °C
